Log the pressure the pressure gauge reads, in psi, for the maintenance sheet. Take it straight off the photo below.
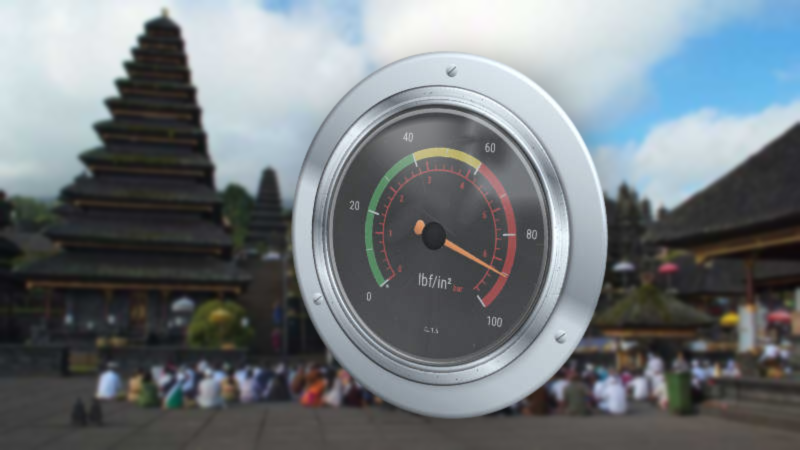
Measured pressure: 90 psi
